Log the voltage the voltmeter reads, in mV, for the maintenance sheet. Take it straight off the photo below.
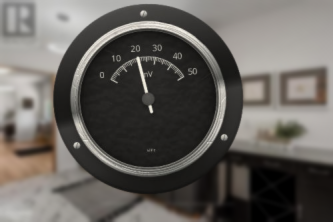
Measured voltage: 20 mV
